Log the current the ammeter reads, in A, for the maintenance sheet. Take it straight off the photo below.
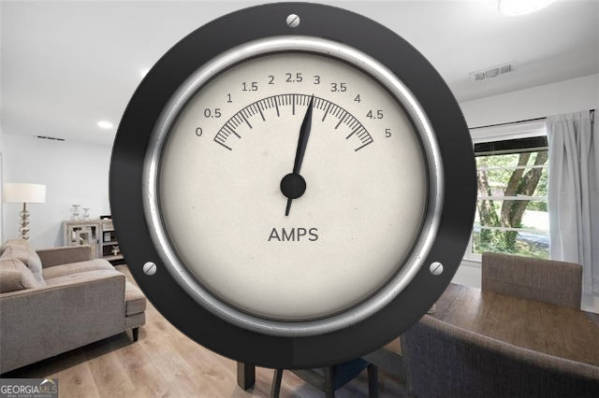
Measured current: 3 A
